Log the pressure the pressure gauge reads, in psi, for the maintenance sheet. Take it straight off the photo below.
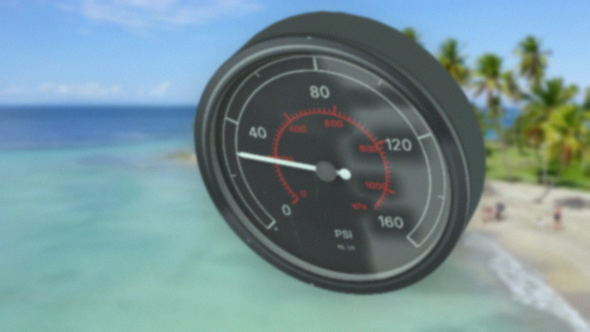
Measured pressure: 30 psi
